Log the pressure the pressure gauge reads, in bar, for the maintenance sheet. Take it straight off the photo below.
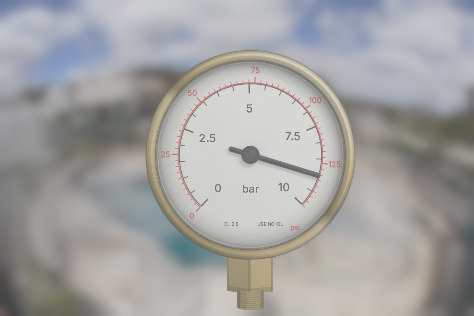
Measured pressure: 9 bar
